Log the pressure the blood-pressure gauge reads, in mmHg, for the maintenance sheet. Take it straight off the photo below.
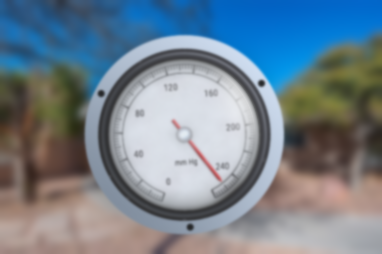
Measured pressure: 250 mmHg
